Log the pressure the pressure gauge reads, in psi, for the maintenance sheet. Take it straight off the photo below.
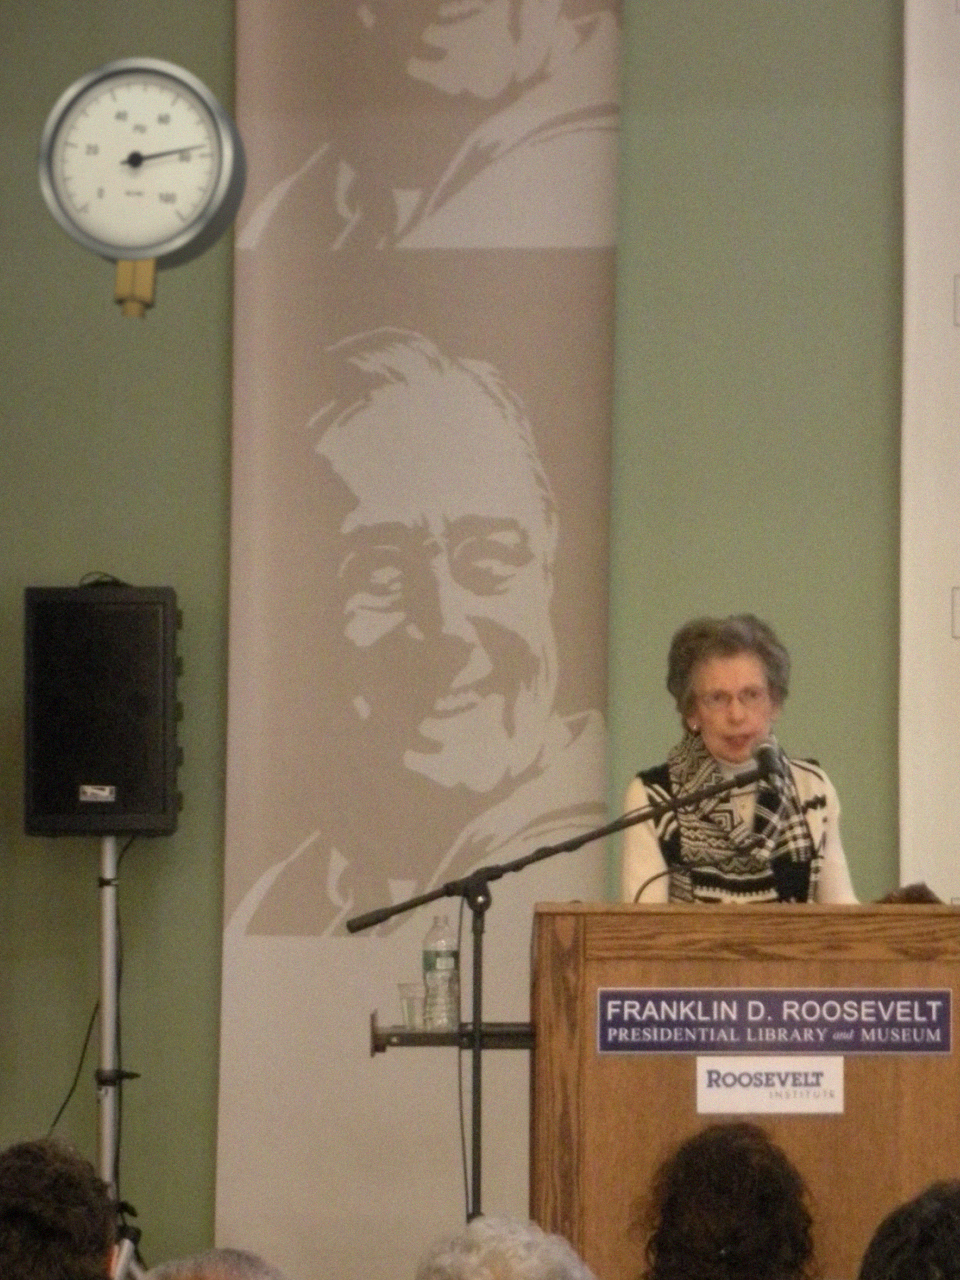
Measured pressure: 77.5 psi
